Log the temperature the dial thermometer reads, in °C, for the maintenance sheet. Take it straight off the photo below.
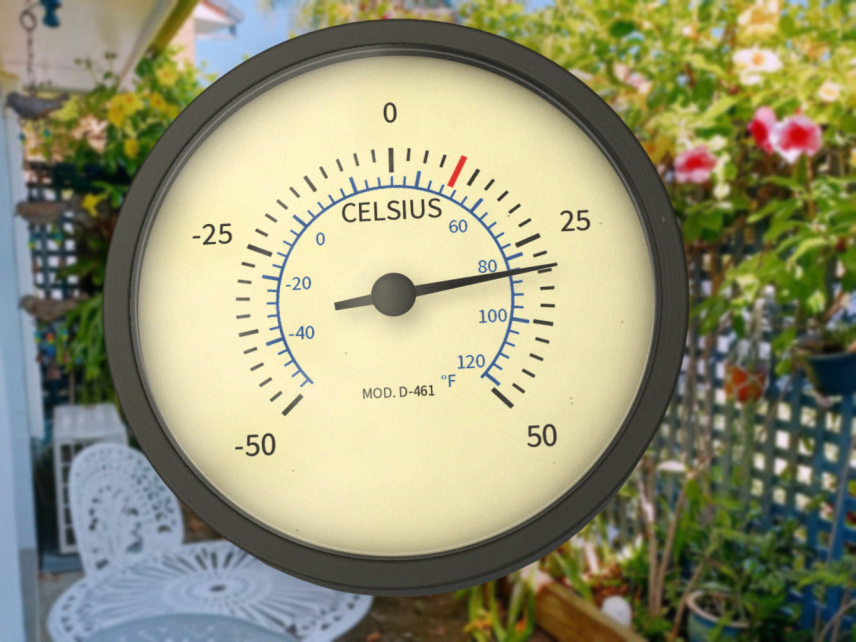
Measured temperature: 30 °C
